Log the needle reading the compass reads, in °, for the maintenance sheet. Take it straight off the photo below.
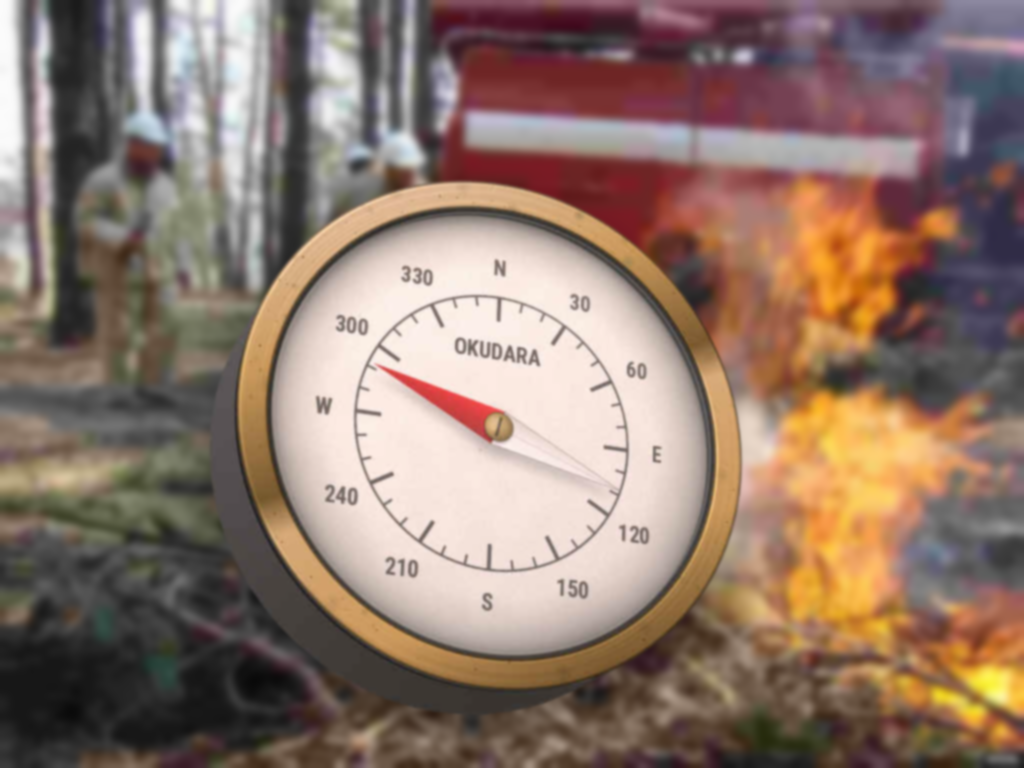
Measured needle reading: 290 °
